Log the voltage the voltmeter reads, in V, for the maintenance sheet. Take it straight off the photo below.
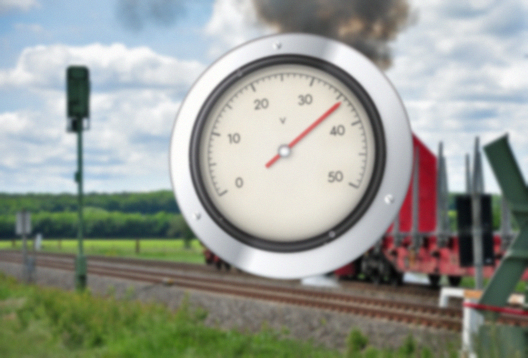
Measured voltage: 36 V
